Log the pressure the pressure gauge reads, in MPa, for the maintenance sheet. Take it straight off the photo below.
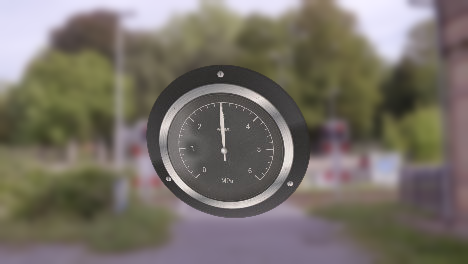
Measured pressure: 3 MPa
